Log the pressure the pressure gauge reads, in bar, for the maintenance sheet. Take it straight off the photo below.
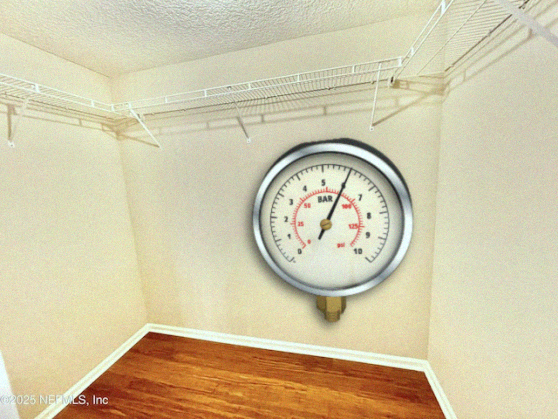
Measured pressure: 6 bar
